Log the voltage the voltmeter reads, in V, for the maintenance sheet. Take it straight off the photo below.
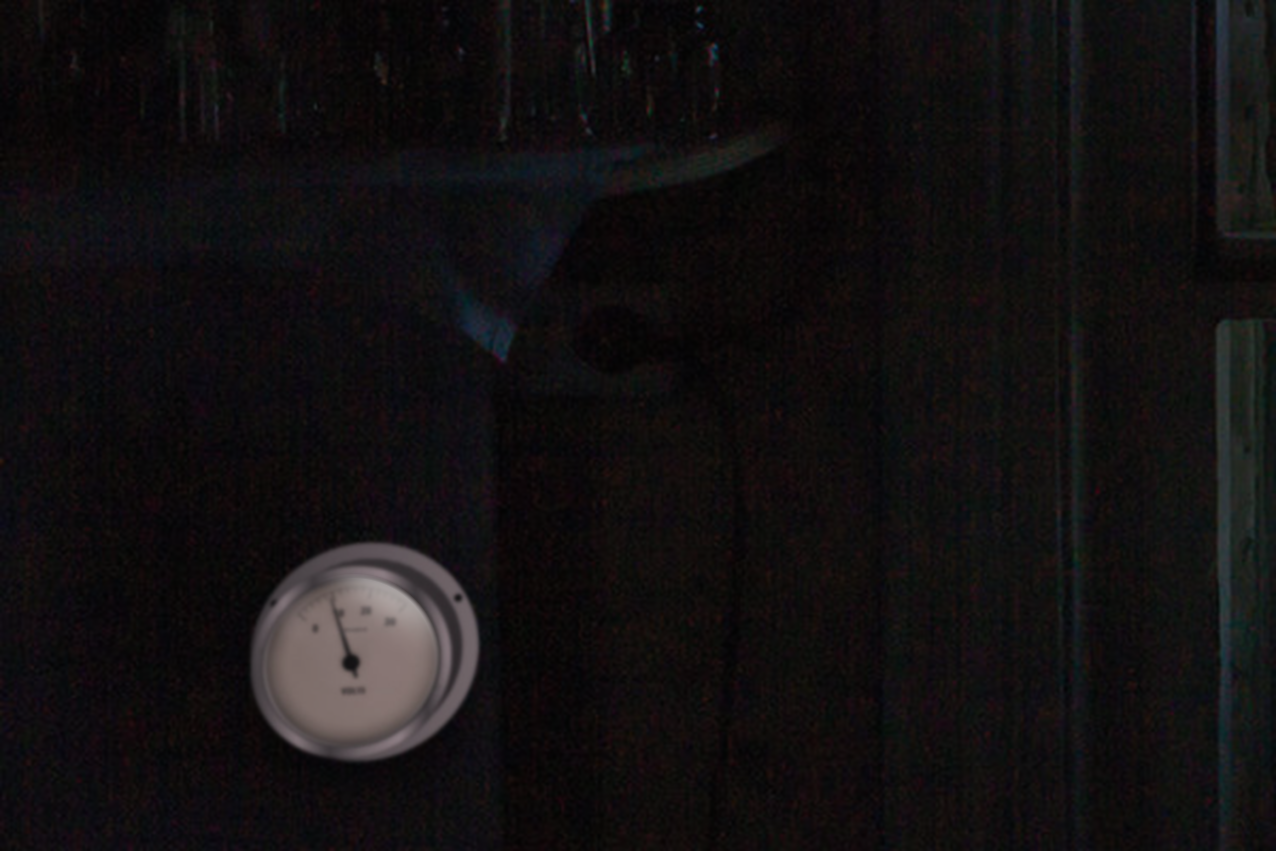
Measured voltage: 10 V
